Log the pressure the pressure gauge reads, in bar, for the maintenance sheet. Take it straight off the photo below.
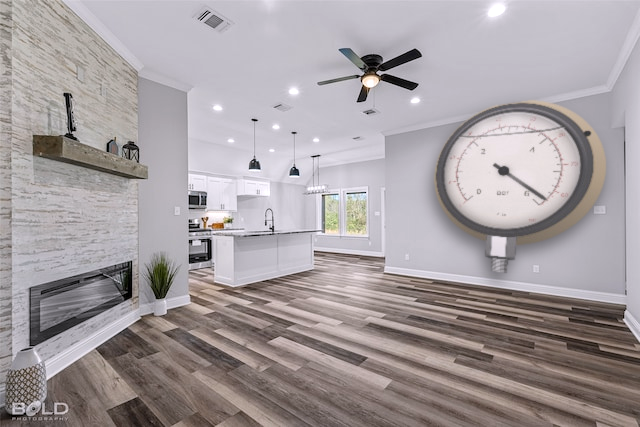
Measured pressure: 5.8 bar
